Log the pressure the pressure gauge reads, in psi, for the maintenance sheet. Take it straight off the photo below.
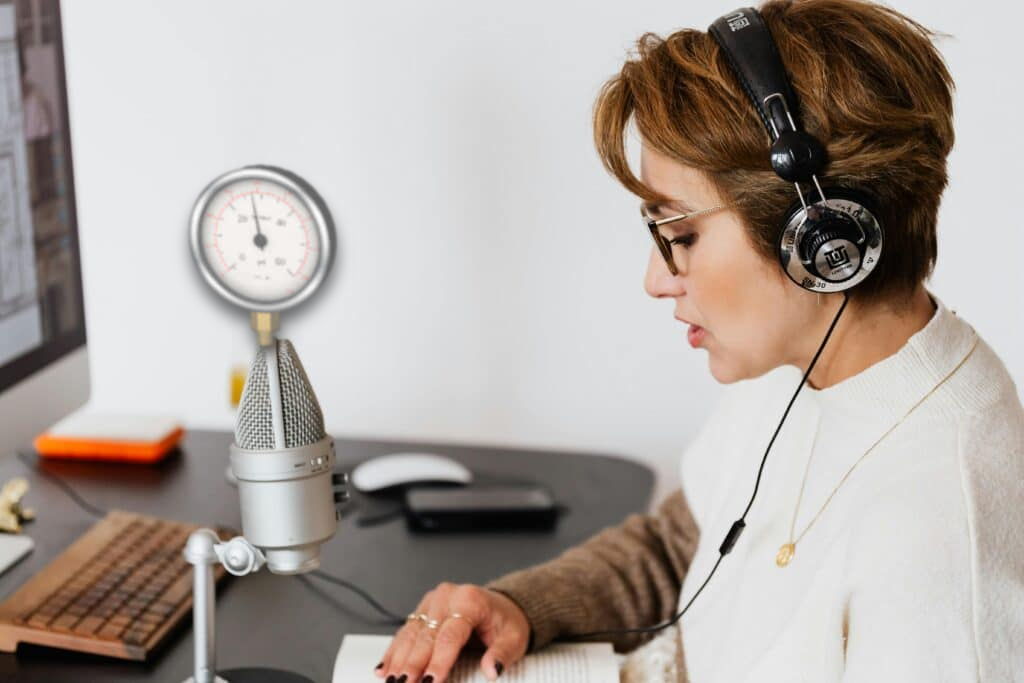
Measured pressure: 27.5 psi
